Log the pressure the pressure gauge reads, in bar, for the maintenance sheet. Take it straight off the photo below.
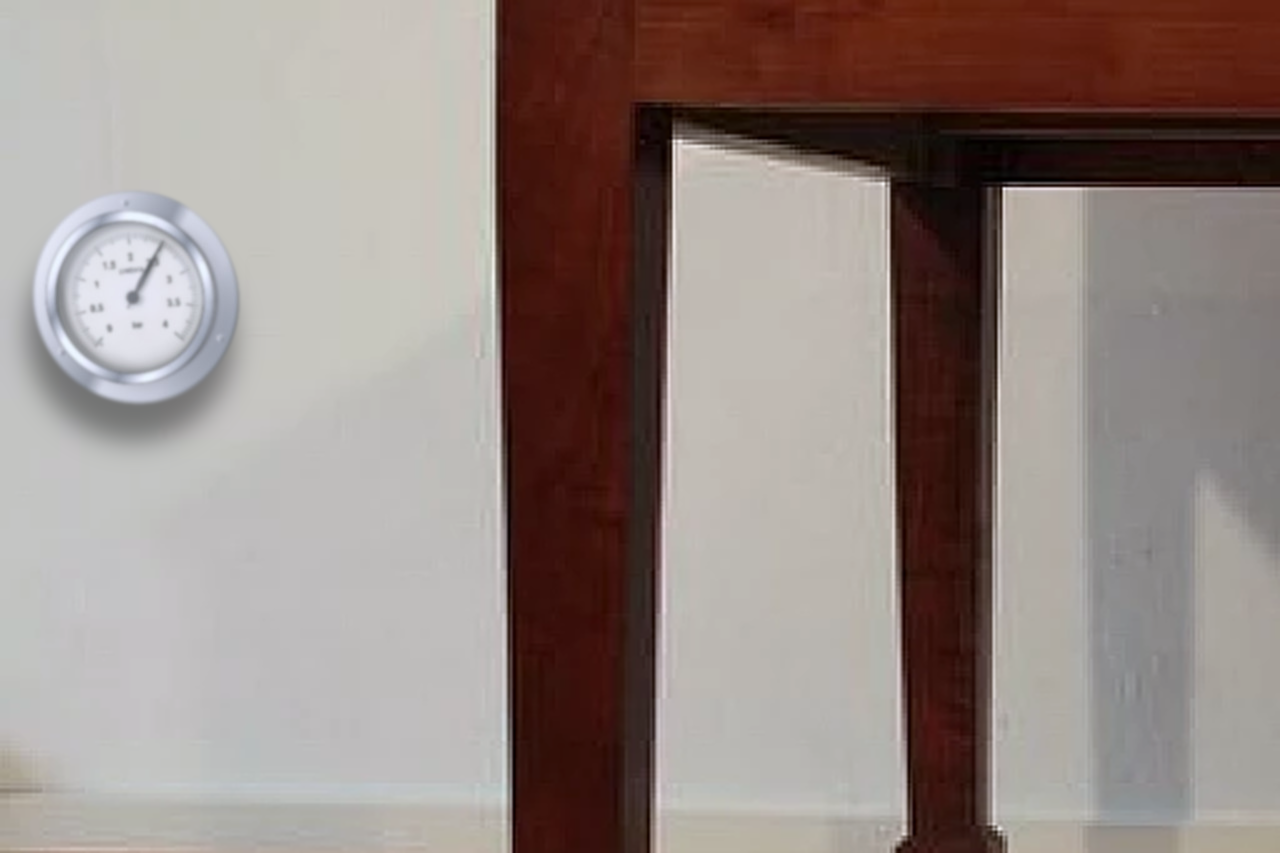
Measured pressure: 2.5 bar
